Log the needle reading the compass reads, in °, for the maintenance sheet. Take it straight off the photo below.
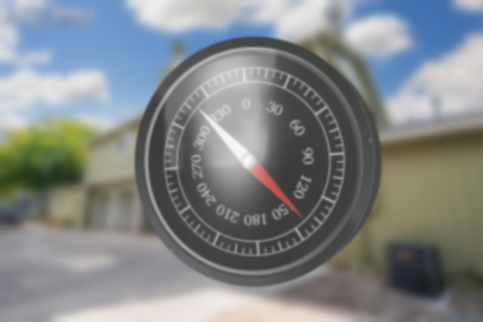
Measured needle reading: 140 °
